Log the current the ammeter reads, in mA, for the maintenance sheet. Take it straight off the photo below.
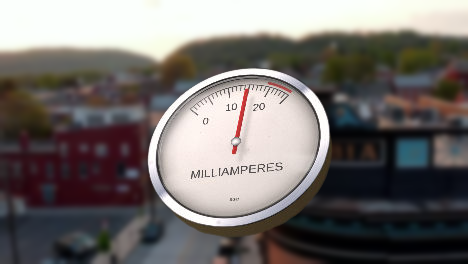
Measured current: 15 mA
